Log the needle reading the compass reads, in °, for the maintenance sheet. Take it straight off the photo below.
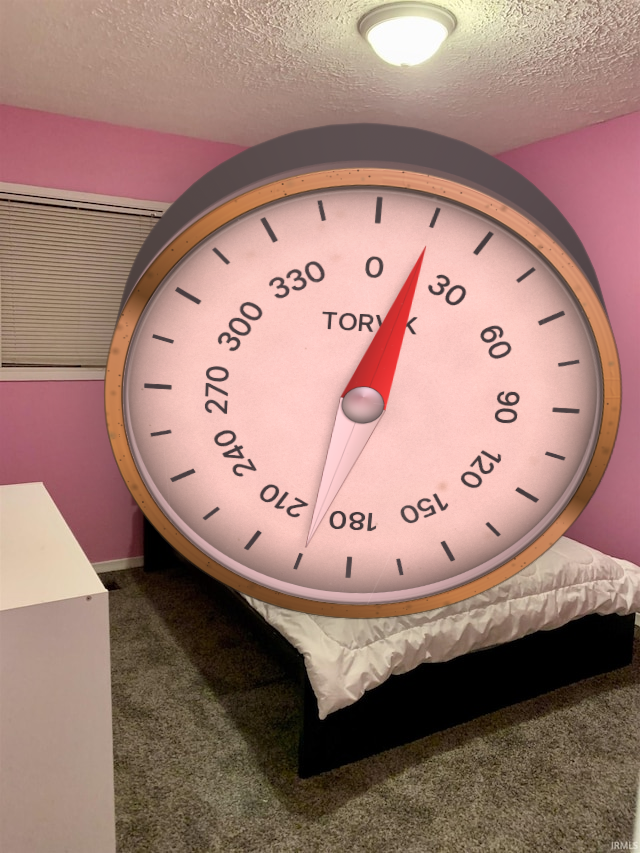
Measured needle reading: 15 °
